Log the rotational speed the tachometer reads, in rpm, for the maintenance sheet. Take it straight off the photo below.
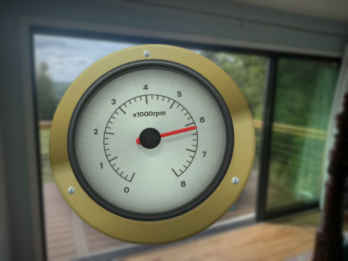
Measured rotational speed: 6200 rpm
